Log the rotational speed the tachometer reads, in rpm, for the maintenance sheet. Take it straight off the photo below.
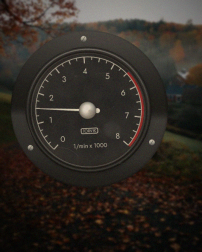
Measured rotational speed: 1500 rpm
